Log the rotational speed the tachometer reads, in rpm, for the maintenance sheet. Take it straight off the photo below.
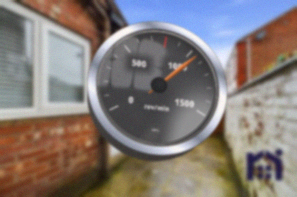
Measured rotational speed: 1050 rpm
